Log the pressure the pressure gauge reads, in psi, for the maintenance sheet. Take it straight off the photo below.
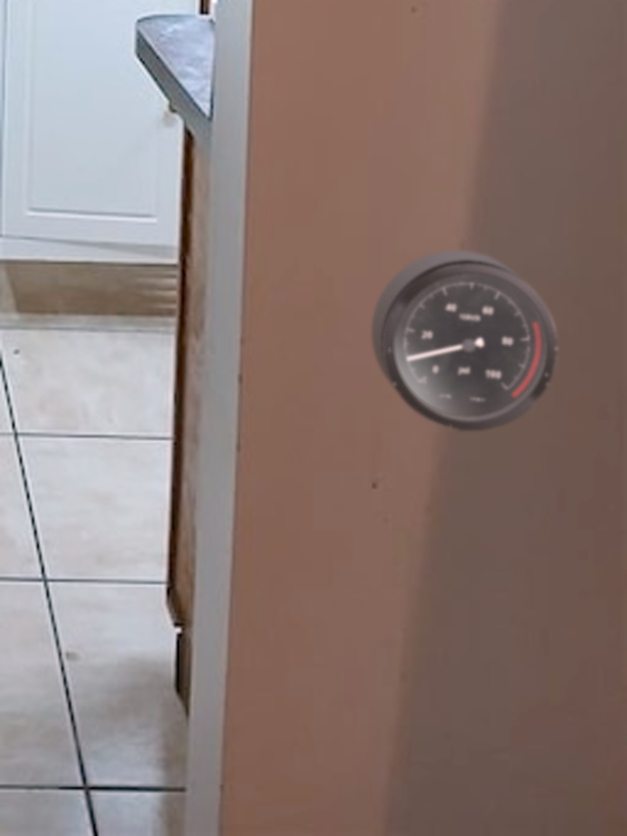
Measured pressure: 10 psi
